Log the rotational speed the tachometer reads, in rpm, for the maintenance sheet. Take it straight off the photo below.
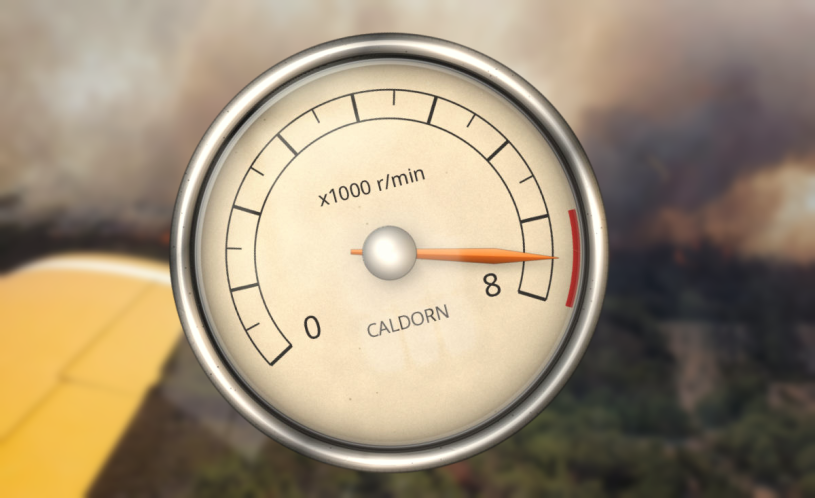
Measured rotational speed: 7500 rpm
